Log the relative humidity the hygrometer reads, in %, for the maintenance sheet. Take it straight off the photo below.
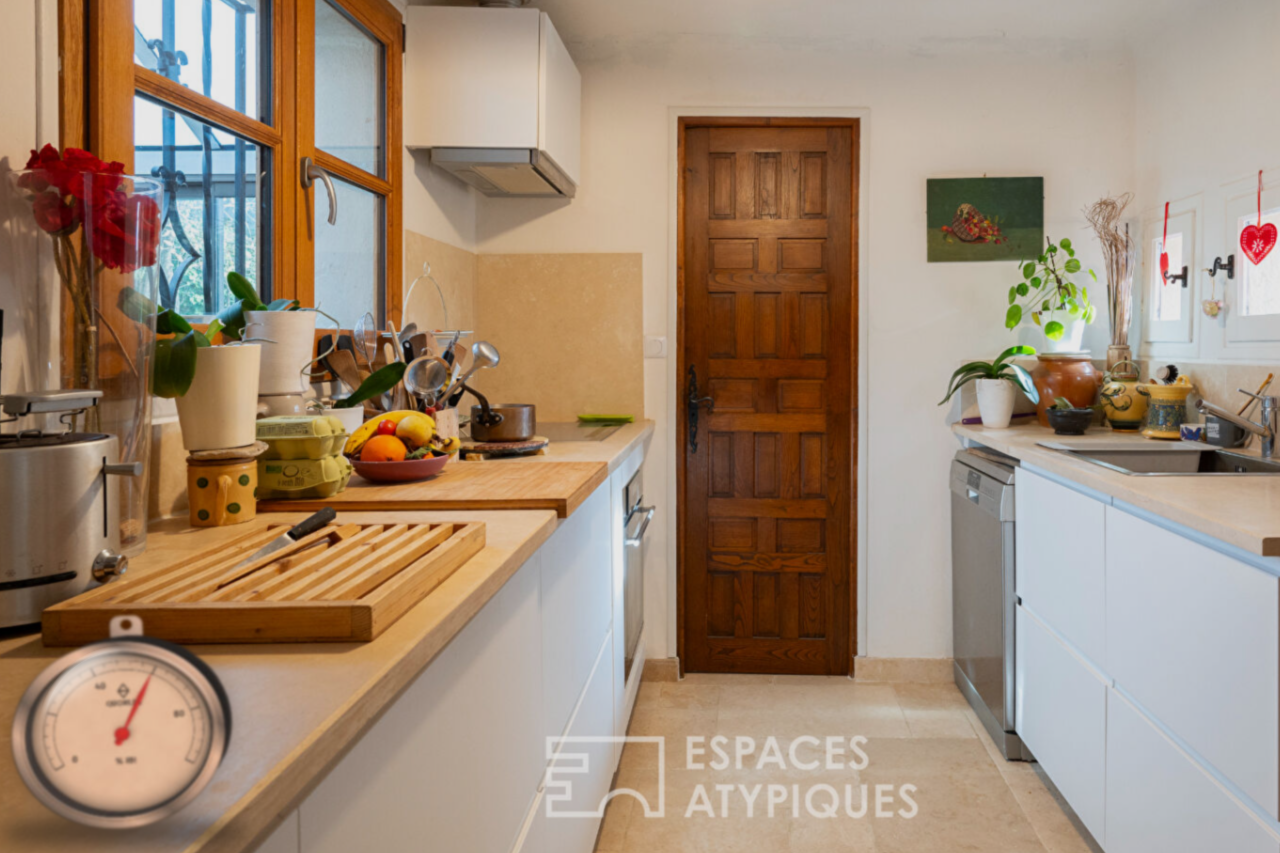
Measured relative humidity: 60 %
